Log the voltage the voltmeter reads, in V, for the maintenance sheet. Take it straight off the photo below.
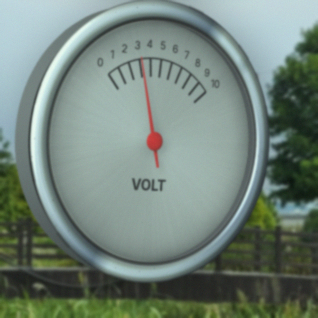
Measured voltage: 3 V
